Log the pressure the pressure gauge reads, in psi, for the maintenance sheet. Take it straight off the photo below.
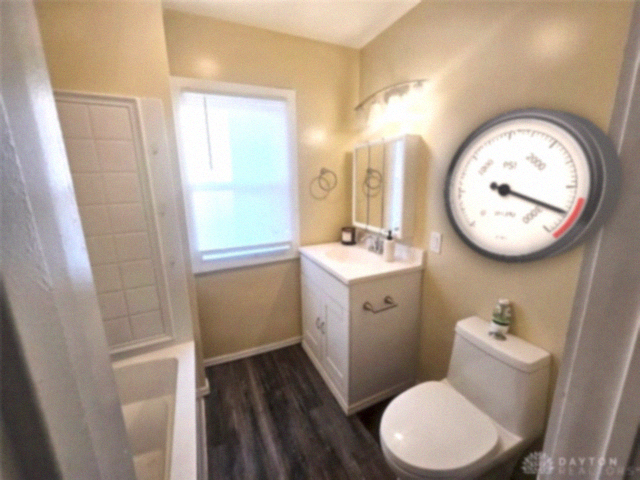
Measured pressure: 2750 psi
